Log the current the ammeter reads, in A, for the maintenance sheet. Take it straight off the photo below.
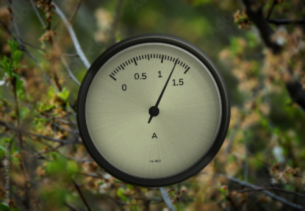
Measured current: 1.25 A
